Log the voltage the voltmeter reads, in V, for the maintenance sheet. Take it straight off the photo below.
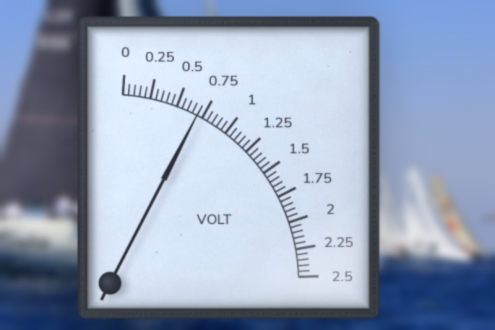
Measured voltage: 0.7 V
